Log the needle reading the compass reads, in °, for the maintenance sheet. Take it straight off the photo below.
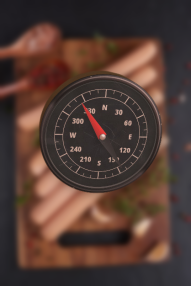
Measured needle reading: 325 °
